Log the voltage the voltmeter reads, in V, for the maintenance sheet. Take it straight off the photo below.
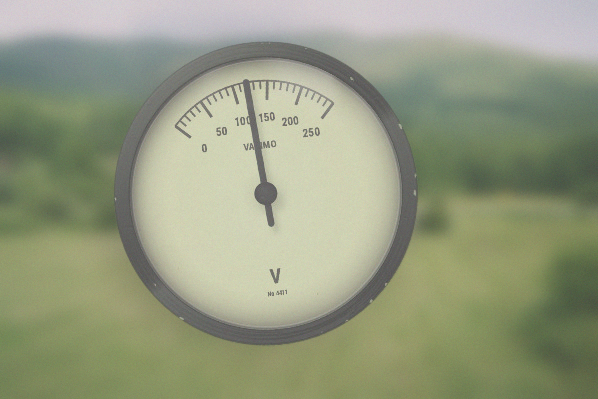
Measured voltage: 120 V
